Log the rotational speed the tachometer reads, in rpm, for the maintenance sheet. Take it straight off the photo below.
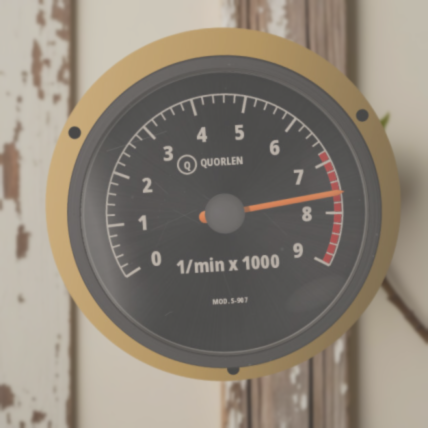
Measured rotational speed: 7600 rpm
